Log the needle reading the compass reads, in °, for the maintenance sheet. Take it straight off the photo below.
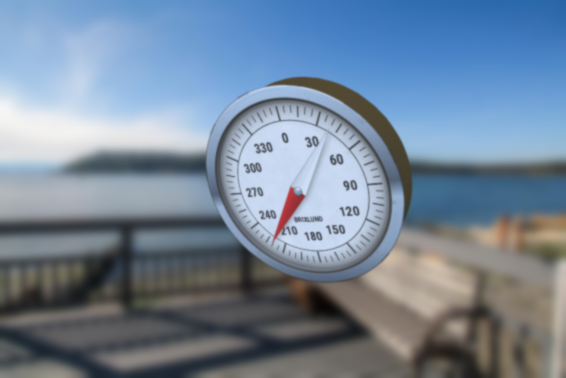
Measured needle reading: 220 °
